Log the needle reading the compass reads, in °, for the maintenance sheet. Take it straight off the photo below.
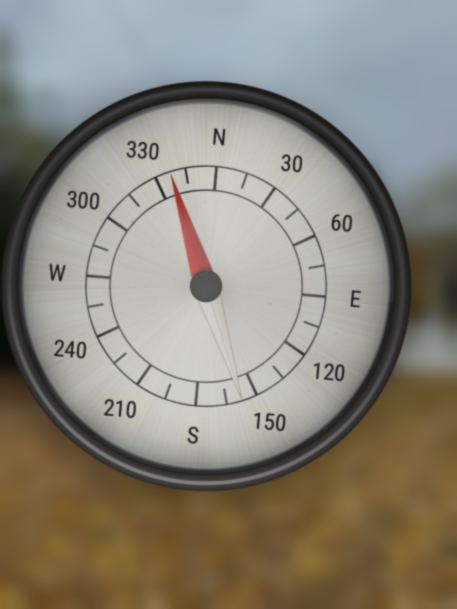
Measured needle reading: 337.5 °
